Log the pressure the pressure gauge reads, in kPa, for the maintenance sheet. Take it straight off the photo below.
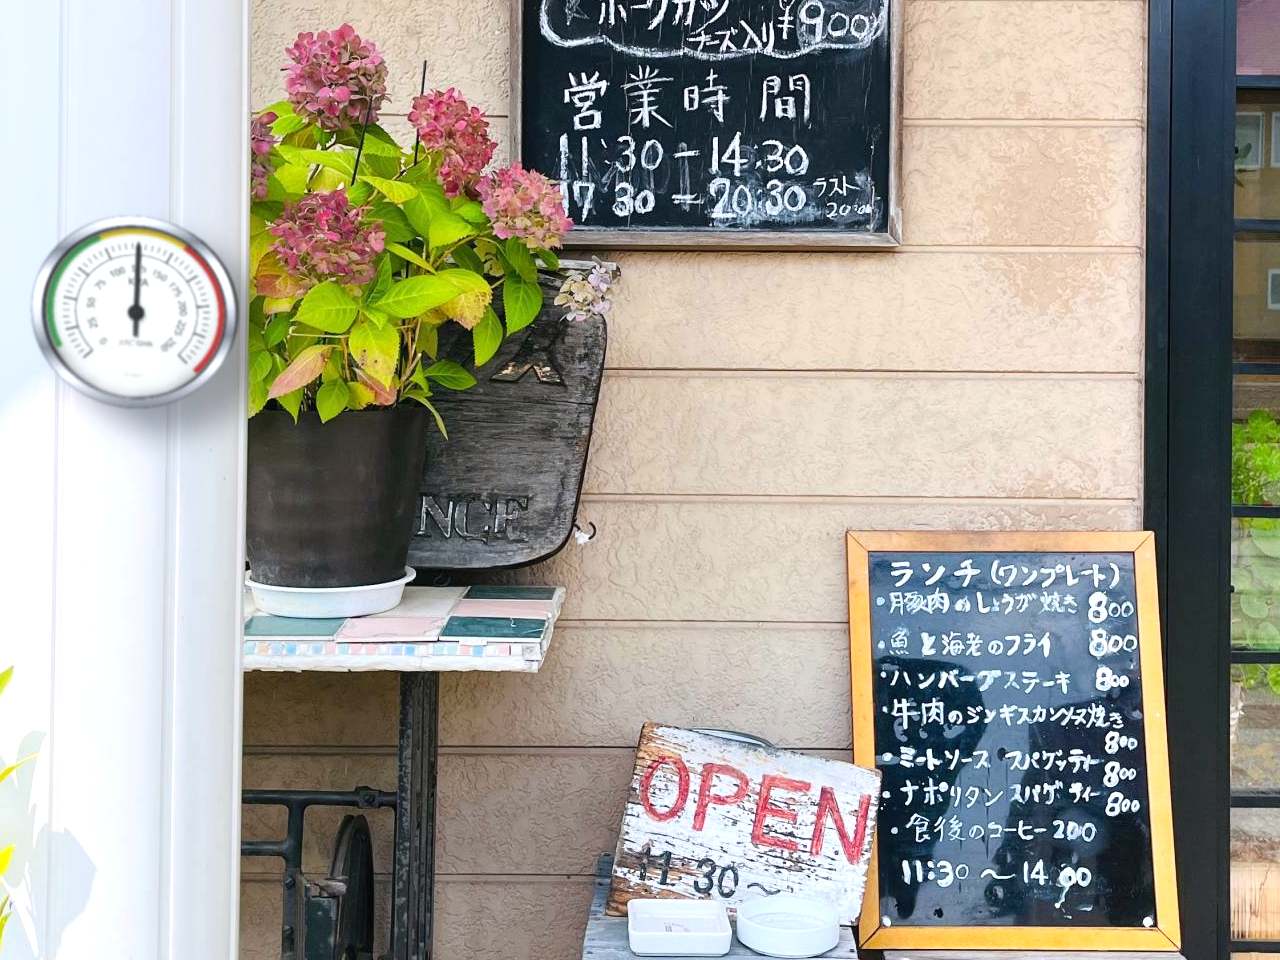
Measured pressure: 125 kPa
